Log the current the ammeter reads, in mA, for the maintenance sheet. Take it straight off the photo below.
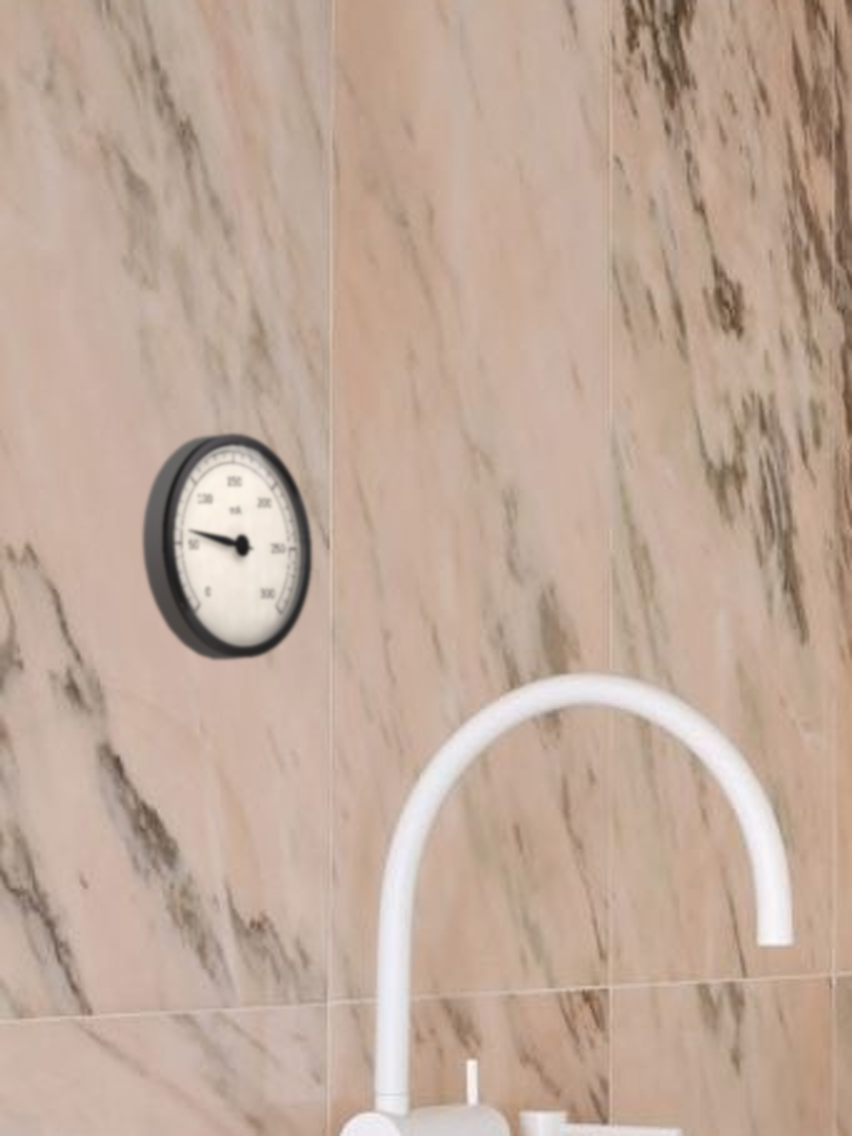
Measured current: 60 mA
